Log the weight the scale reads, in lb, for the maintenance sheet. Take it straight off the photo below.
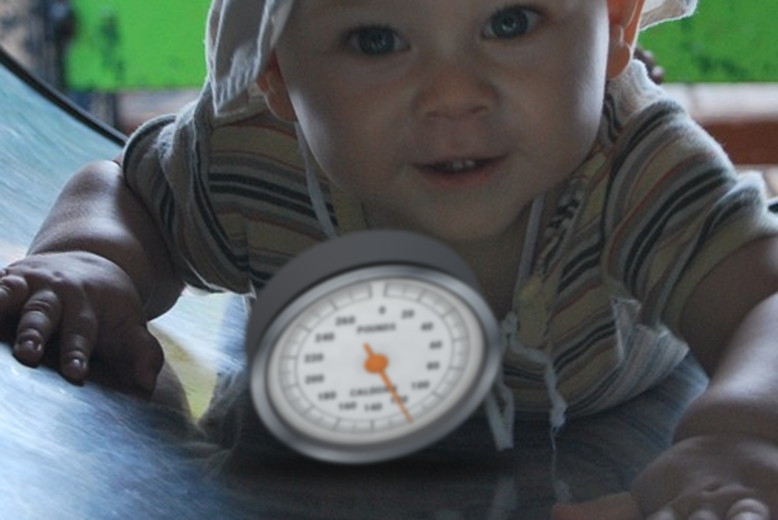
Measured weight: 120 lb
